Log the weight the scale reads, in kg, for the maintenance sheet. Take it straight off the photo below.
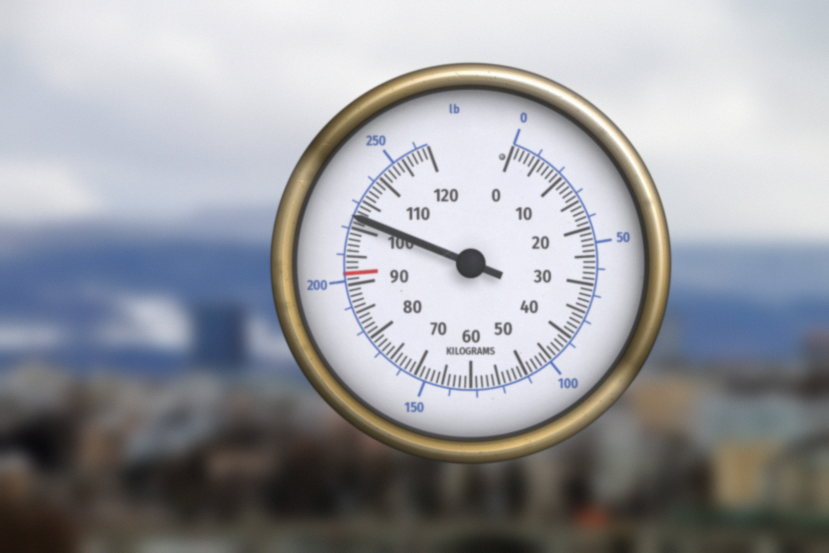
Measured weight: 102 kg
